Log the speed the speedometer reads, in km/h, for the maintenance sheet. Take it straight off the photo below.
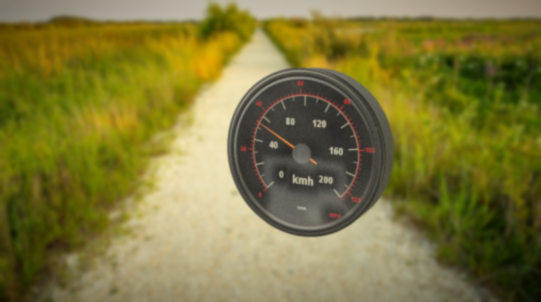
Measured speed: 55 km/h
